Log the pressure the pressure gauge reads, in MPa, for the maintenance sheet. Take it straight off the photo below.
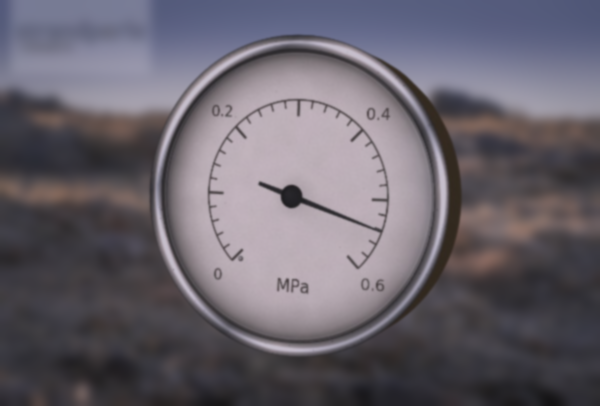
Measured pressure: 0.54 MPa
